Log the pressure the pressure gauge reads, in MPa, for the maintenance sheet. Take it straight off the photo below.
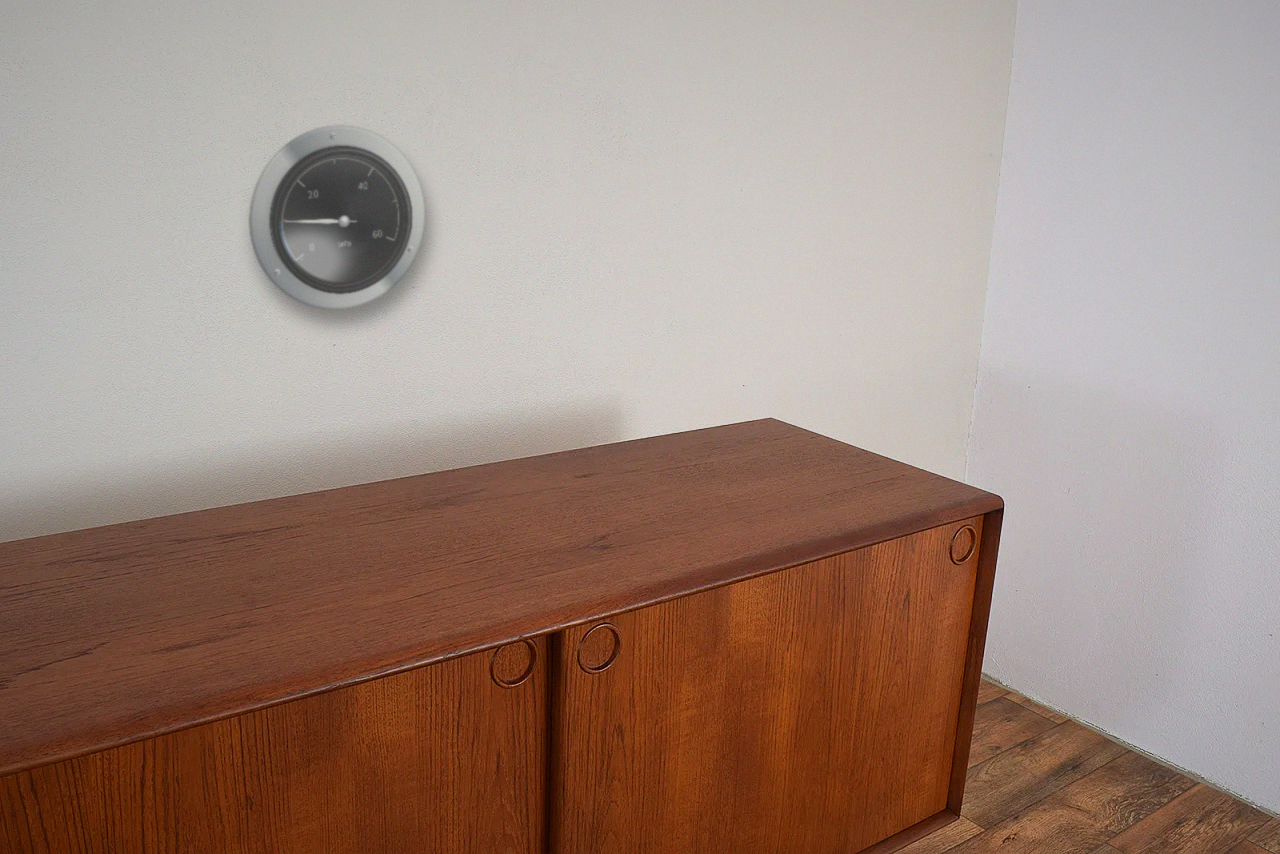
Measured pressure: 10 MPa
